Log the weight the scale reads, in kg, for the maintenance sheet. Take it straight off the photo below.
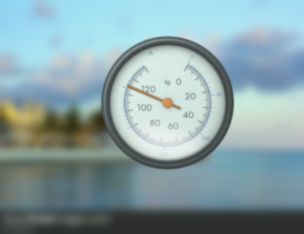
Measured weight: 115 kg
